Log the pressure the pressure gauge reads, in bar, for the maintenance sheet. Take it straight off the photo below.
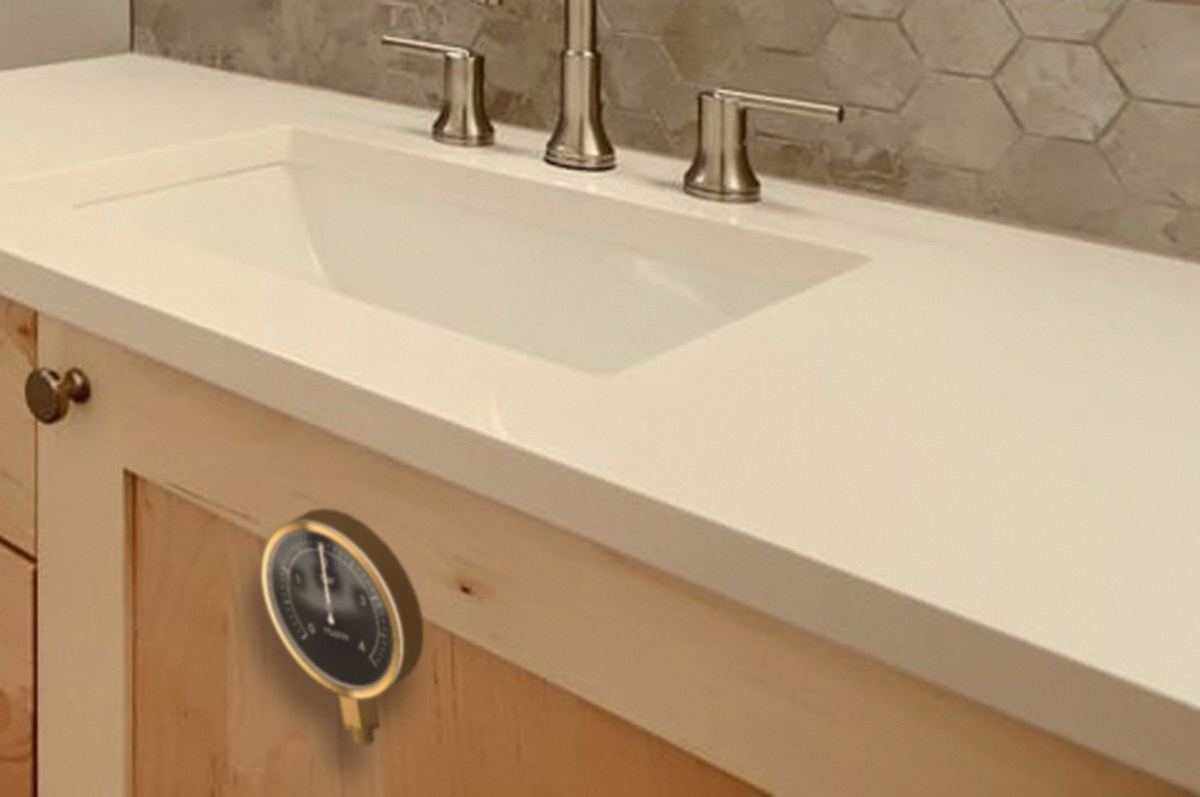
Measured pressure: 2 bar
